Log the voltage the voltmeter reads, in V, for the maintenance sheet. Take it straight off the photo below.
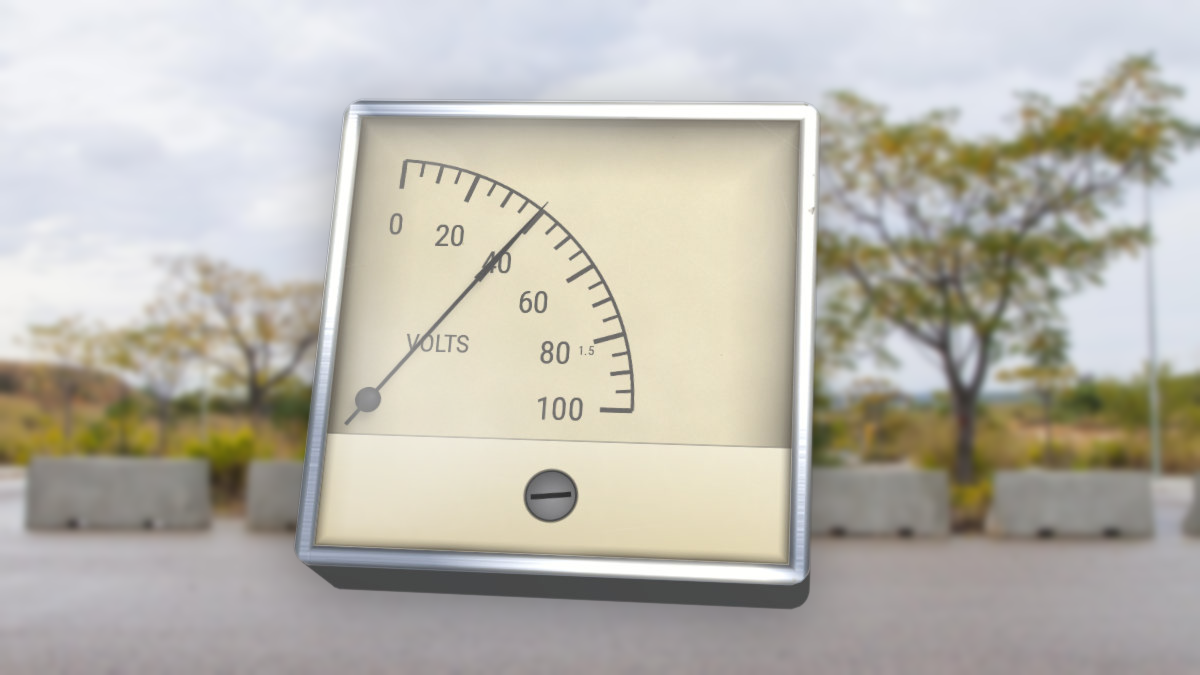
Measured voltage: 40 V
